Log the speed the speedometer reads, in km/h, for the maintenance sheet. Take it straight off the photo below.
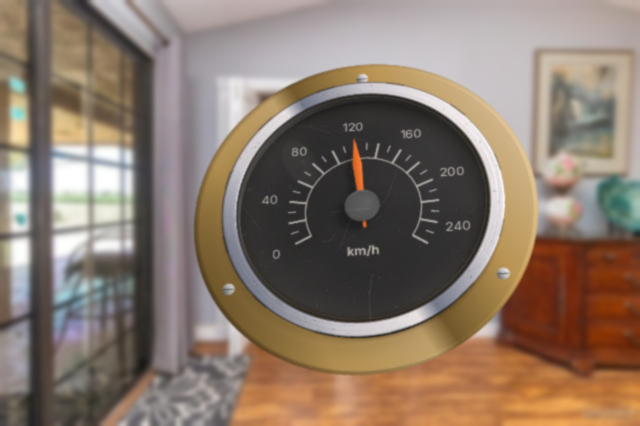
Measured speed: 120 km/h
